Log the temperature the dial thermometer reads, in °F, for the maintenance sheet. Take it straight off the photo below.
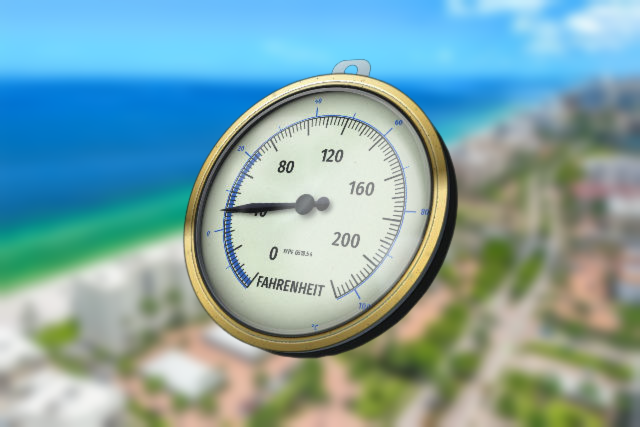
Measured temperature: 40 °F
